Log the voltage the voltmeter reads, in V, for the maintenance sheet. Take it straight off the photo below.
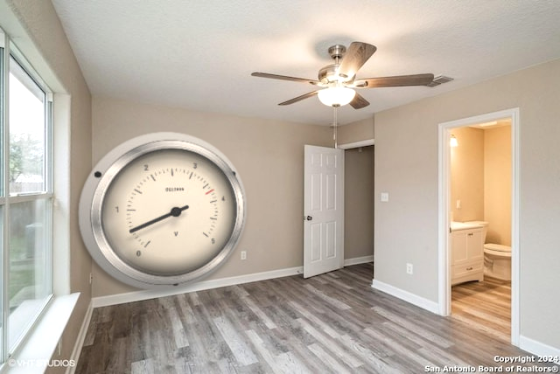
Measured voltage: 0.5 V
